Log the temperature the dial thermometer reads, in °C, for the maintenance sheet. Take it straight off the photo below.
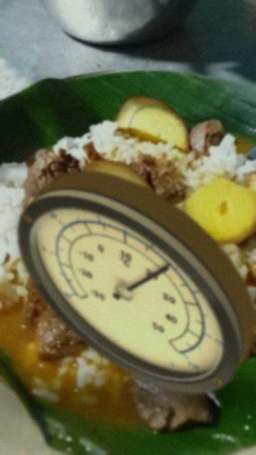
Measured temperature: 20 °C
